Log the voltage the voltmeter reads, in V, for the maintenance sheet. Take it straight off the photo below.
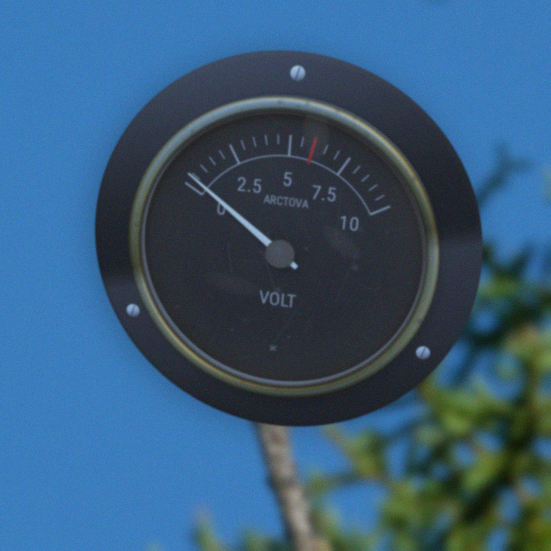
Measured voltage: 0.5 V
